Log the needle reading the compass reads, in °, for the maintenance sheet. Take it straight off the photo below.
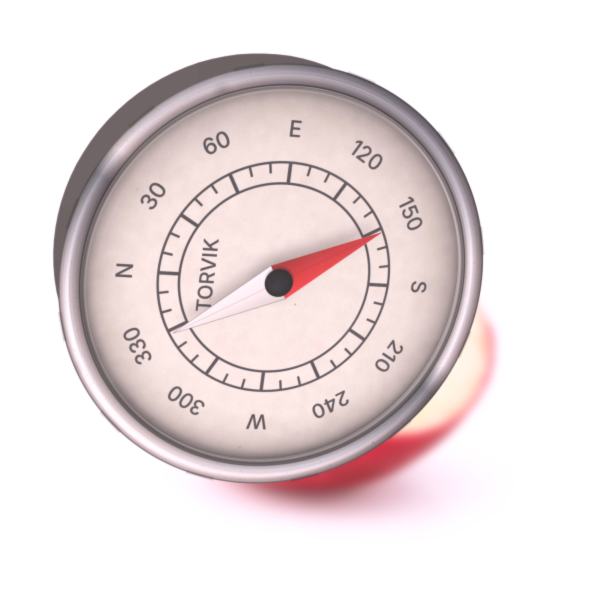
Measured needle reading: 150 °
